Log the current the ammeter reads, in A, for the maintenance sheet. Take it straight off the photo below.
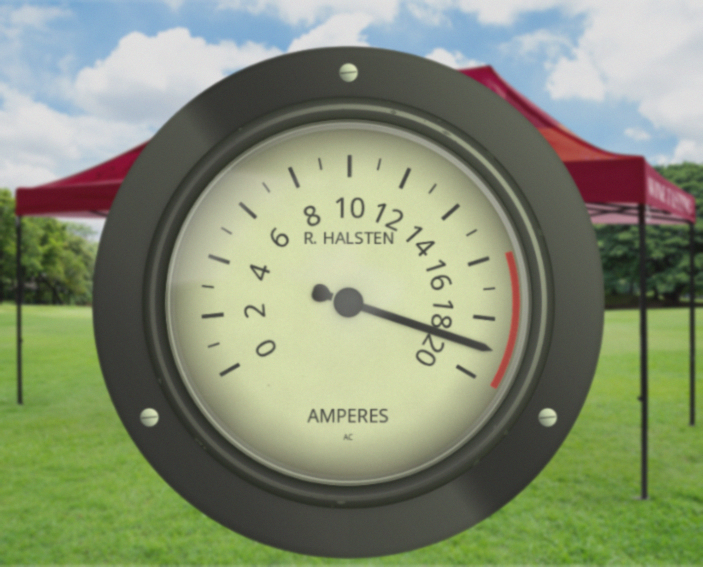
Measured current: 19 A
